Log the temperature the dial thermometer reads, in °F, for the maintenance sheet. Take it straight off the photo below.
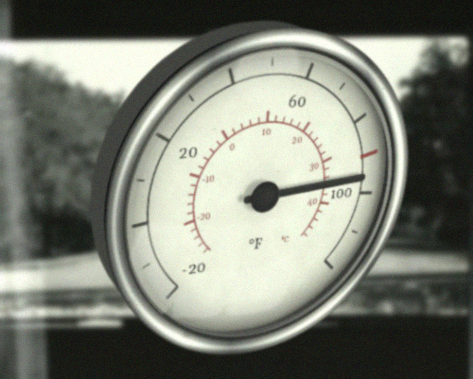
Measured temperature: 95 °F
